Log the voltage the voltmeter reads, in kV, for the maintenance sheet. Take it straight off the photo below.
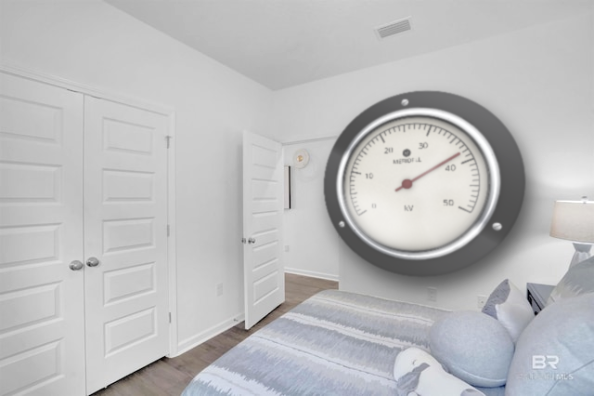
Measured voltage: 38 kV
